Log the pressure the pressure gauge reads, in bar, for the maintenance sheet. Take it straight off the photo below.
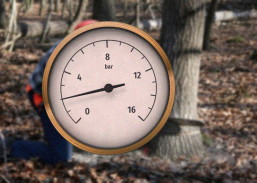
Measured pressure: 2 bar
